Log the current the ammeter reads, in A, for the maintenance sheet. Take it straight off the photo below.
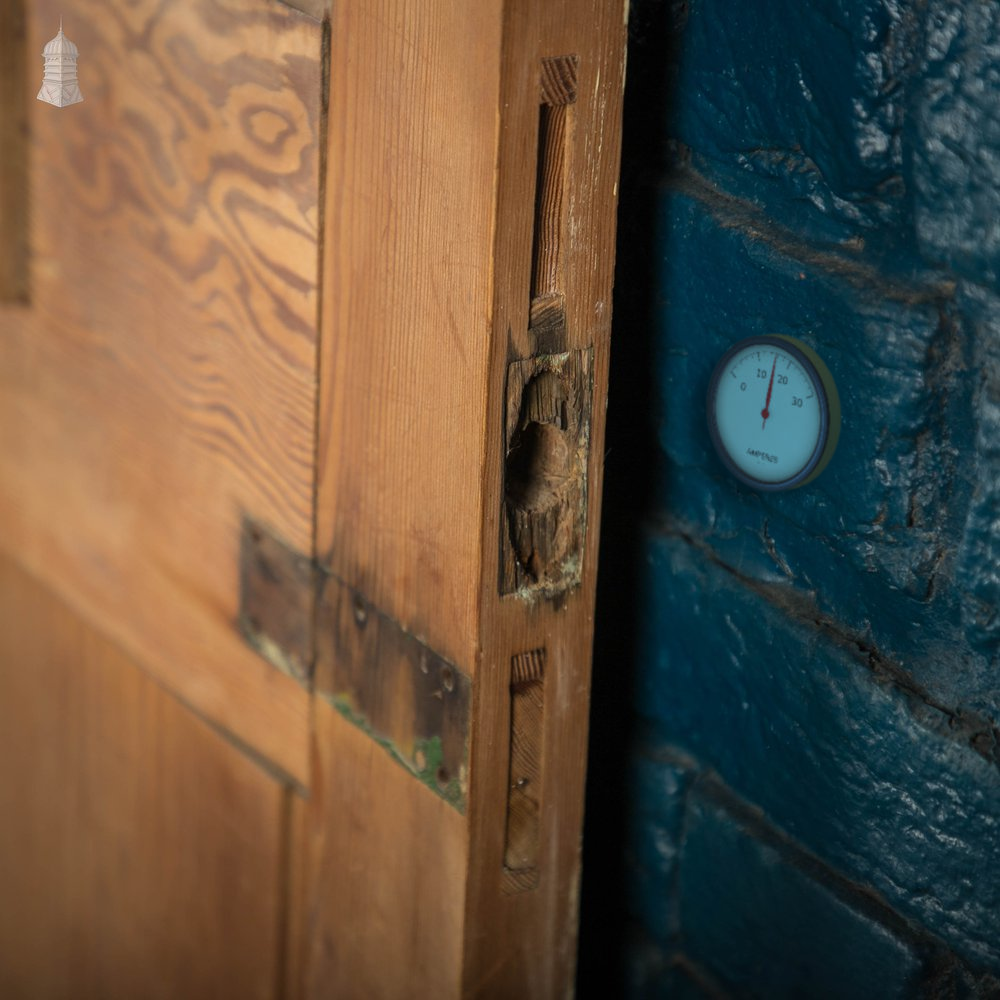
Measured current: 16 A
